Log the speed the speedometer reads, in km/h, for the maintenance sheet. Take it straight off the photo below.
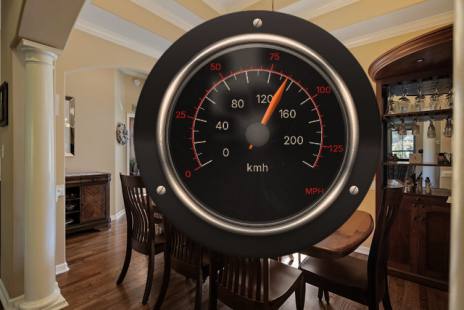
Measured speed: 135 km/h
